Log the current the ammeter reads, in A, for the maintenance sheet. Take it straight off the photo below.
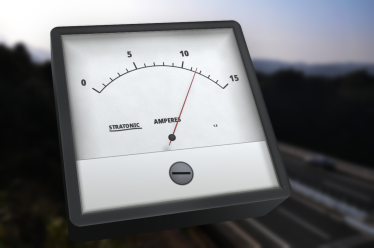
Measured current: 11.5 A
